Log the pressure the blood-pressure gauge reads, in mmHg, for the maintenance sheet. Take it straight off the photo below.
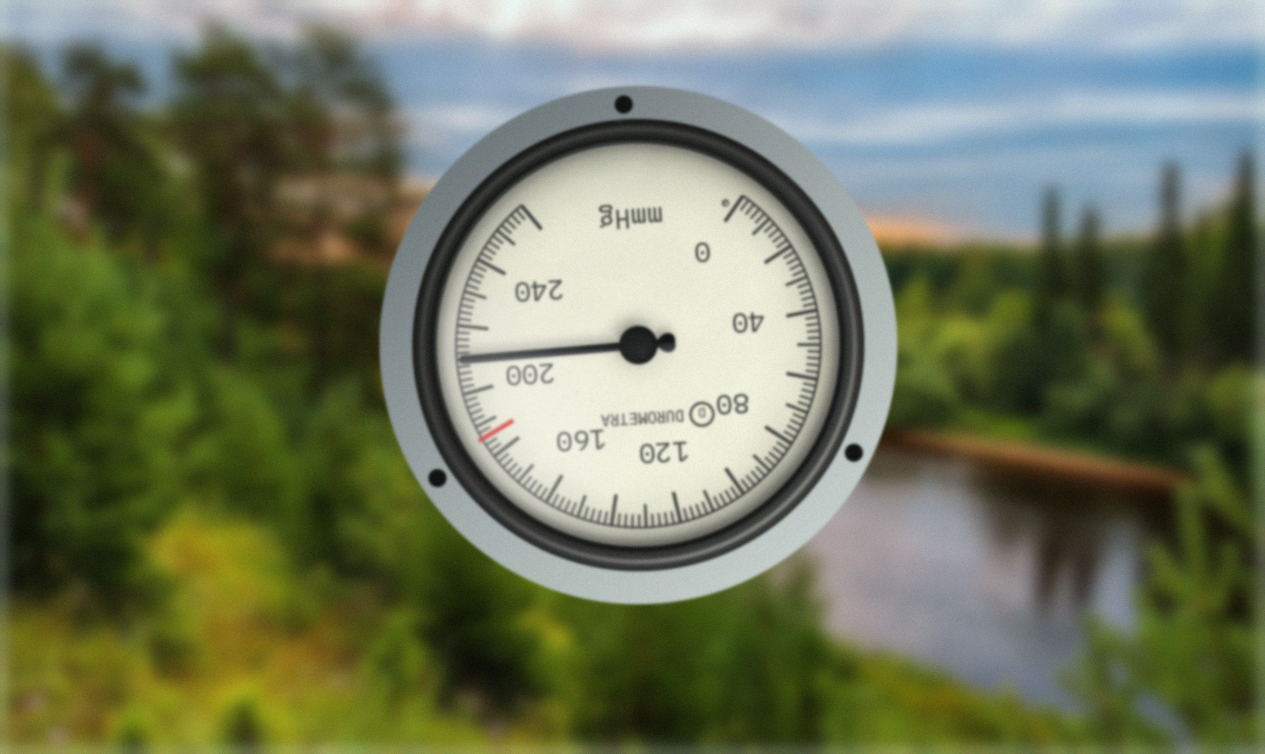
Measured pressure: 210 mmHg
